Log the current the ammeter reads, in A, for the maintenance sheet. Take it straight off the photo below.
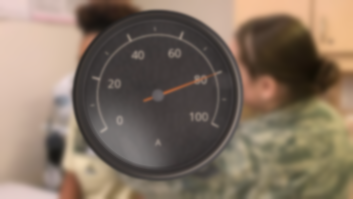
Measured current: 80 A
